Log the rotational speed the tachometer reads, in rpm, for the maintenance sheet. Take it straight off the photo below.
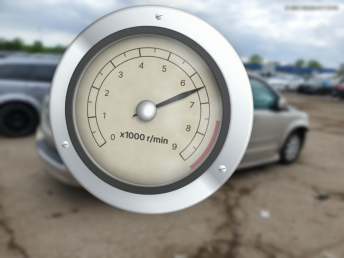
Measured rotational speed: 6500 rpm
